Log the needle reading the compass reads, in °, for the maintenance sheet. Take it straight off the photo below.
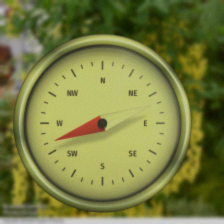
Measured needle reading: 250 °
